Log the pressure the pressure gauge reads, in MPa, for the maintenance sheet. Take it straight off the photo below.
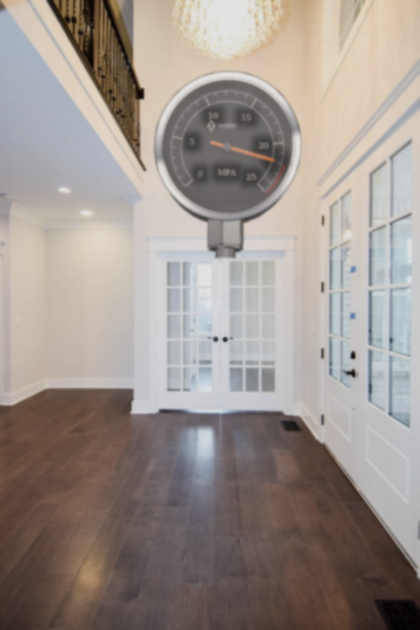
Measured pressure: 22 MPa
